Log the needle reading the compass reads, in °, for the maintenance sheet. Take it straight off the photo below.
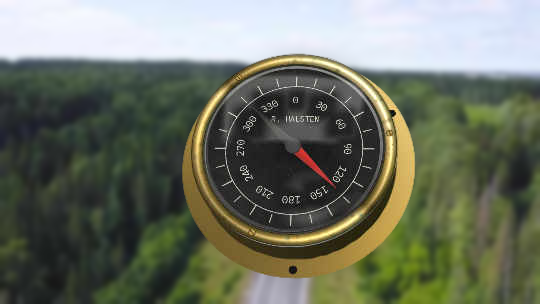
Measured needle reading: 135 °
